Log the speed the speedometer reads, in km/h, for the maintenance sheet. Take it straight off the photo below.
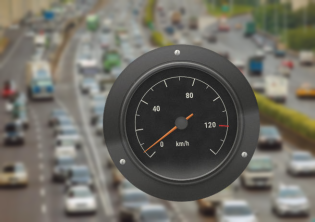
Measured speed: 5 km/h
